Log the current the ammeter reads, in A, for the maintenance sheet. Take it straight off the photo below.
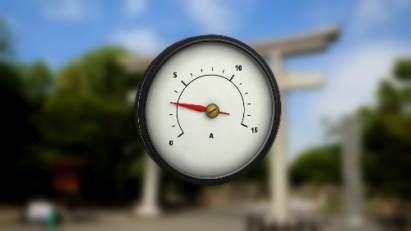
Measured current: 3 A
